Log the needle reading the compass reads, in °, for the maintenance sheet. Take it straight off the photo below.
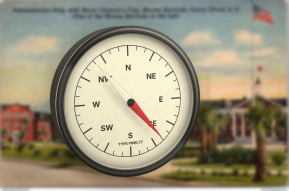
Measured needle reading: 140 °
